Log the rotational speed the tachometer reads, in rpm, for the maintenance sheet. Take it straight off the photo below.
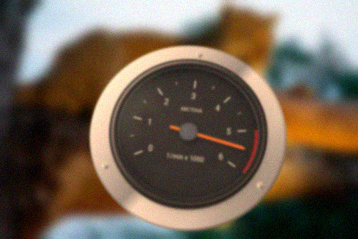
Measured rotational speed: 5500 rpm
